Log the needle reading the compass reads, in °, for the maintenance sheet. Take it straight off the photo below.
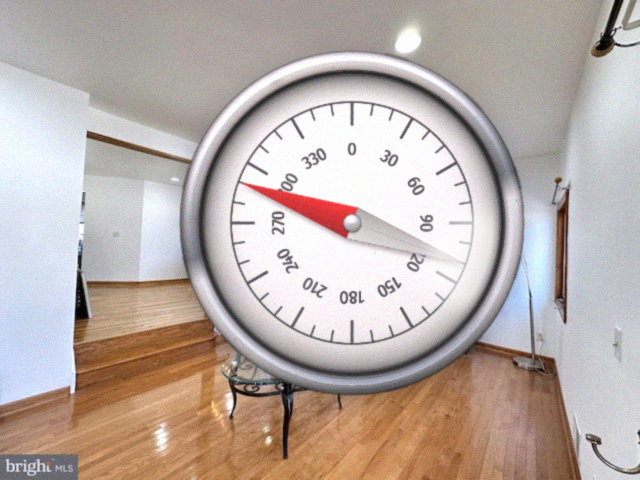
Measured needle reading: 290 °
